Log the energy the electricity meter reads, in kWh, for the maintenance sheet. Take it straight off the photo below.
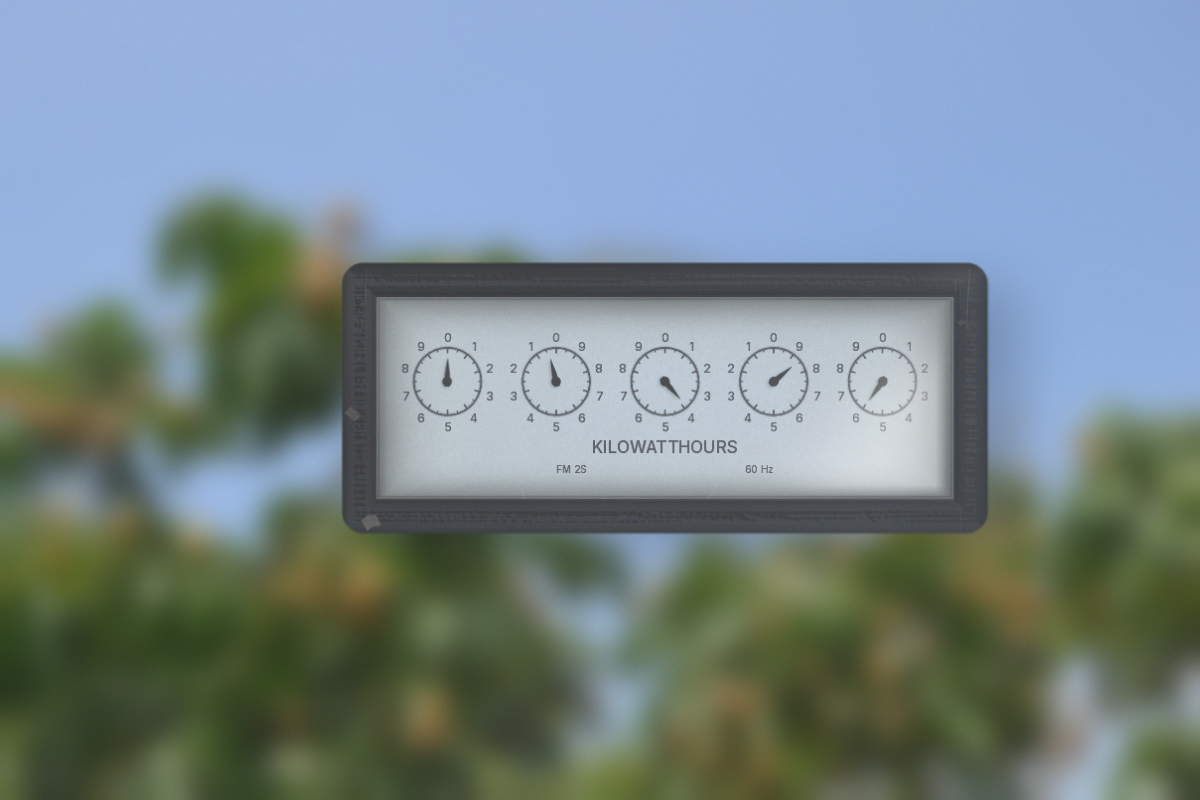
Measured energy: 386 kWh
